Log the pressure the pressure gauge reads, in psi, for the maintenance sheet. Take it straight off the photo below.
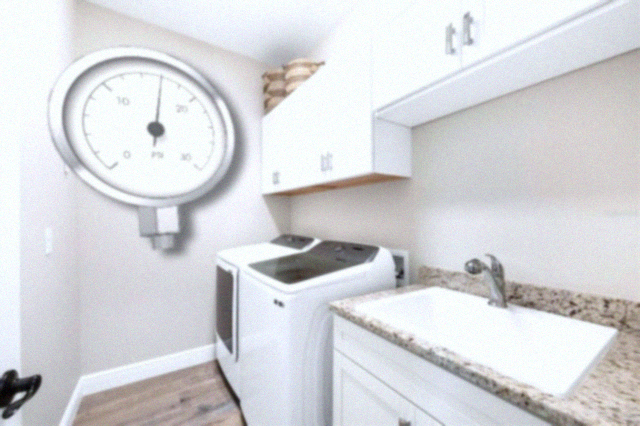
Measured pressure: 16 psi
